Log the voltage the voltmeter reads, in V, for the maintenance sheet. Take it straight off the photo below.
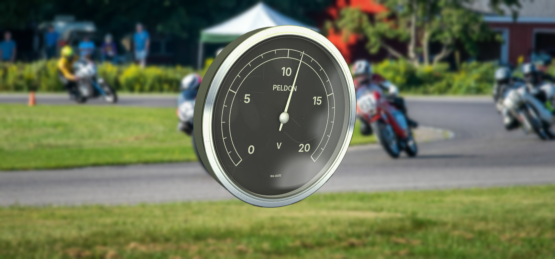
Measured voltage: 11 V
